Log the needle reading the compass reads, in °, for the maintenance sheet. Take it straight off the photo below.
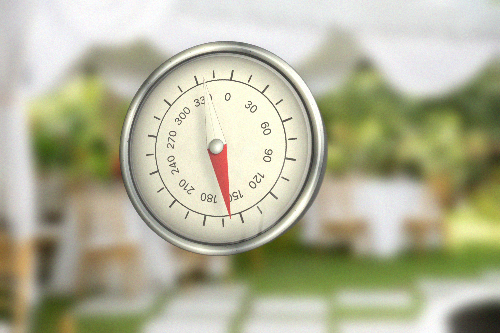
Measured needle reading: 157.5 °
